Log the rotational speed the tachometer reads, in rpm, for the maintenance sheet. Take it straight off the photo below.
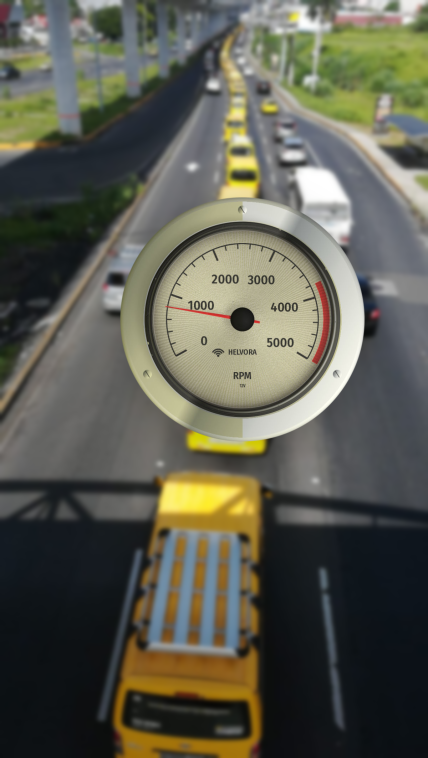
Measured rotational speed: 800 rpm
